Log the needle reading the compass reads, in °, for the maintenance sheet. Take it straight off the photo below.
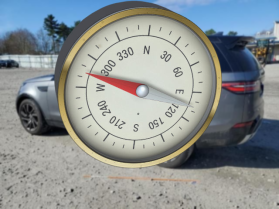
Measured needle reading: 285 °
